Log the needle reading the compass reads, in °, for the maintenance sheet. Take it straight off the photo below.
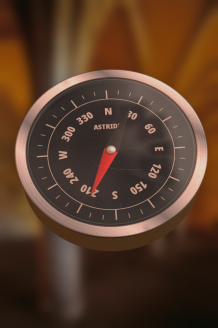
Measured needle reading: 205 °
